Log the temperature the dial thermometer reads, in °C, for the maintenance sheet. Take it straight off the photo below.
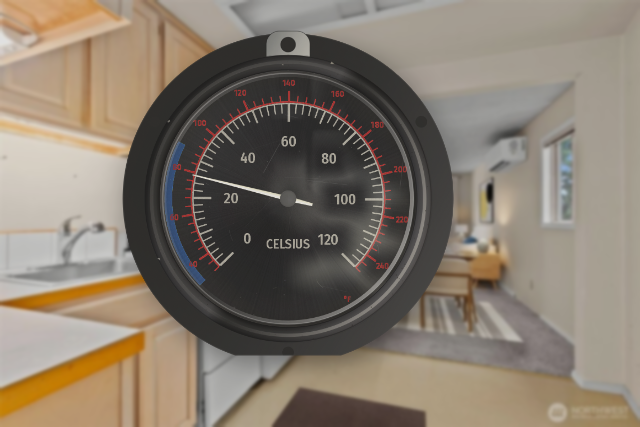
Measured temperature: 26 °C
